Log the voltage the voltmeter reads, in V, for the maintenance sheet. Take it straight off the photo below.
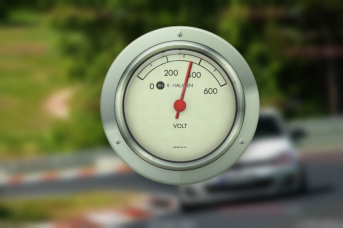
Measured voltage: 350 V
